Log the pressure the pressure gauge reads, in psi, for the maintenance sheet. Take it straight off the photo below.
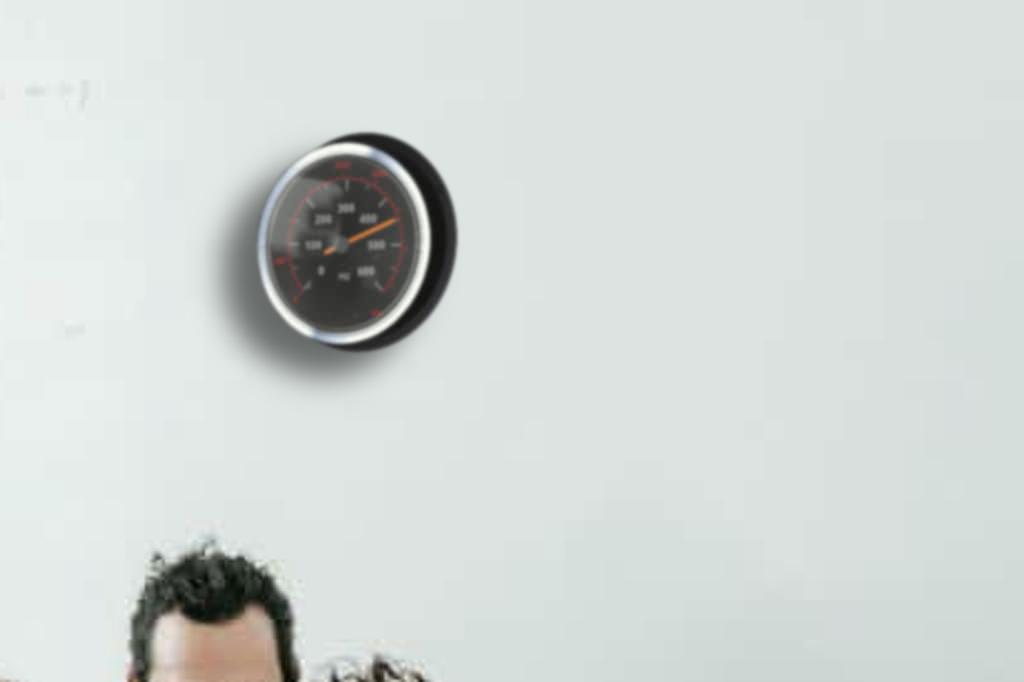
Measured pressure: 450 psi
